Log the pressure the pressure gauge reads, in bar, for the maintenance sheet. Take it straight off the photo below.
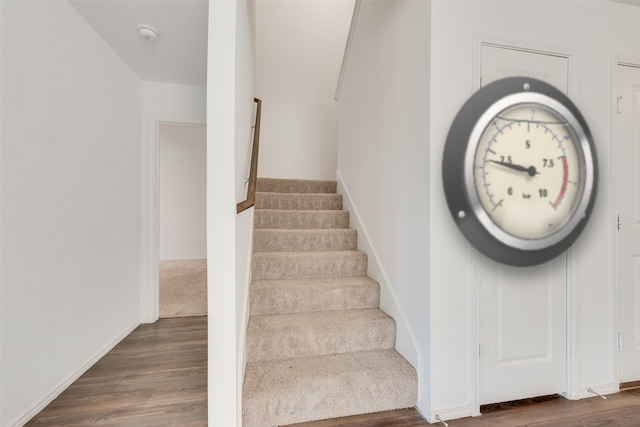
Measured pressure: 2 bar
